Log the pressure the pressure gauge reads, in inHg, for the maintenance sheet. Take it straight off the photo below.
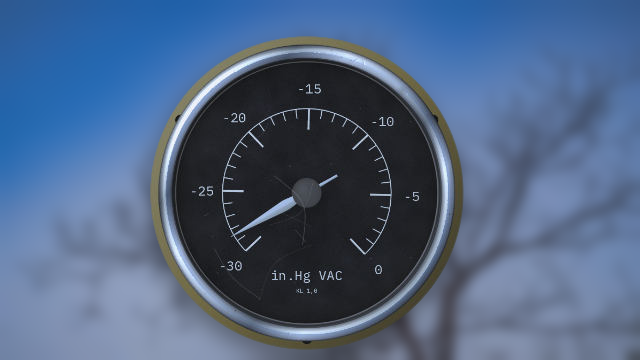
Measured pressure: -28.5 inHg
